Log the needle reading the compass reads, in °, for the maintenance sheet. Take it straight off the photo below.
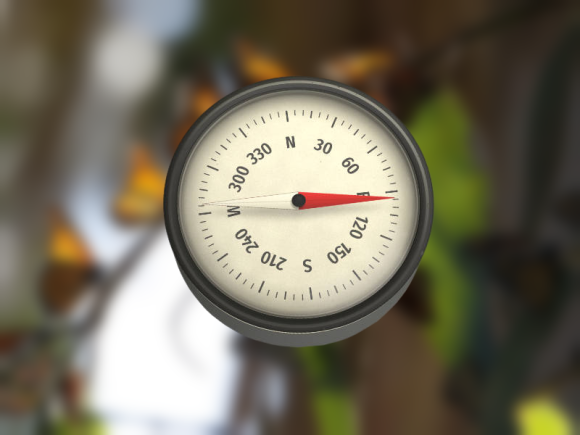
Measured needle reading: 95 °
